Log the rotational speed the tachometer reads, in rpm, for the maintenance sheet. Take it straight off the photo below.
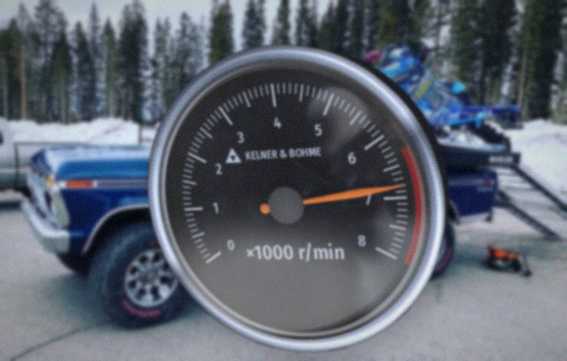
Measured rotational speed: 6800 rpm
